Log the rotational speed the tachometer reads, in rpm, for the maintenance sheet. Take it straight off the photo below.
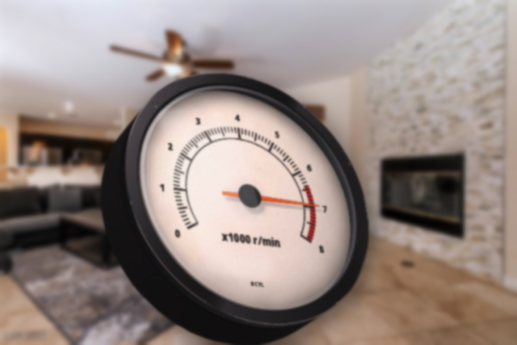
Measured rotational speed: 7000 rpm
